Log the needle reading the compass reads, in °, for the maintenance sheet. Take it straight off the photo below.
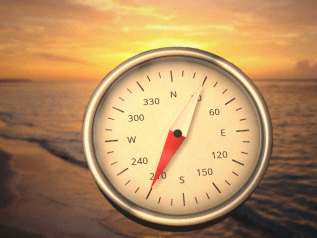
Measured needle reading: 210 °
